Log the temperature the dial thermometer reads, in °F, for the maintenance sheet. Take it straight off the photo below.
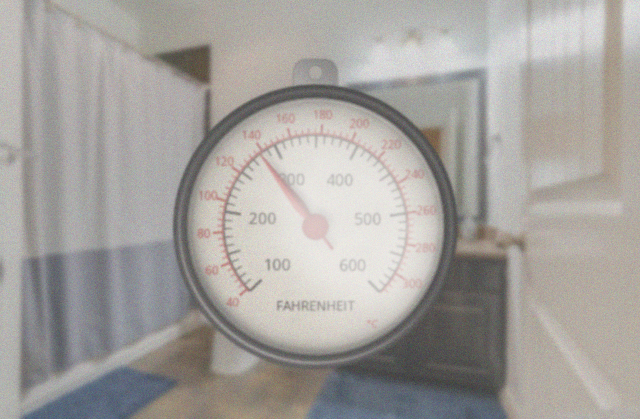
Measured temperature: 280 °F
